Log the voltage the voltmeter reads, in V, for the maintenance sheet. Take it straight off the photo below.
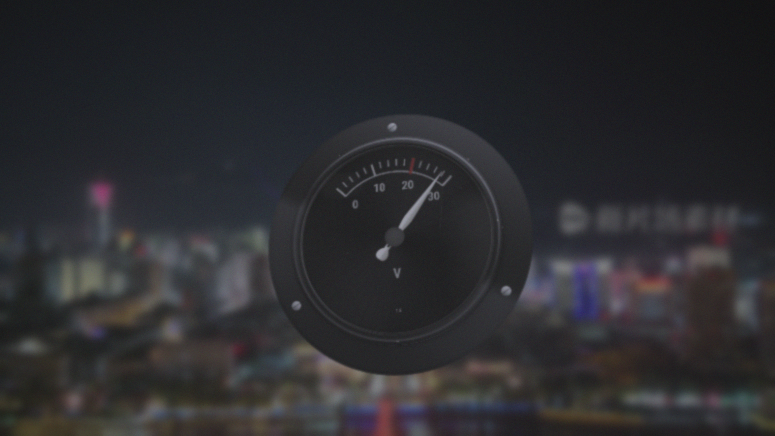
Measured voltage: 28 V
